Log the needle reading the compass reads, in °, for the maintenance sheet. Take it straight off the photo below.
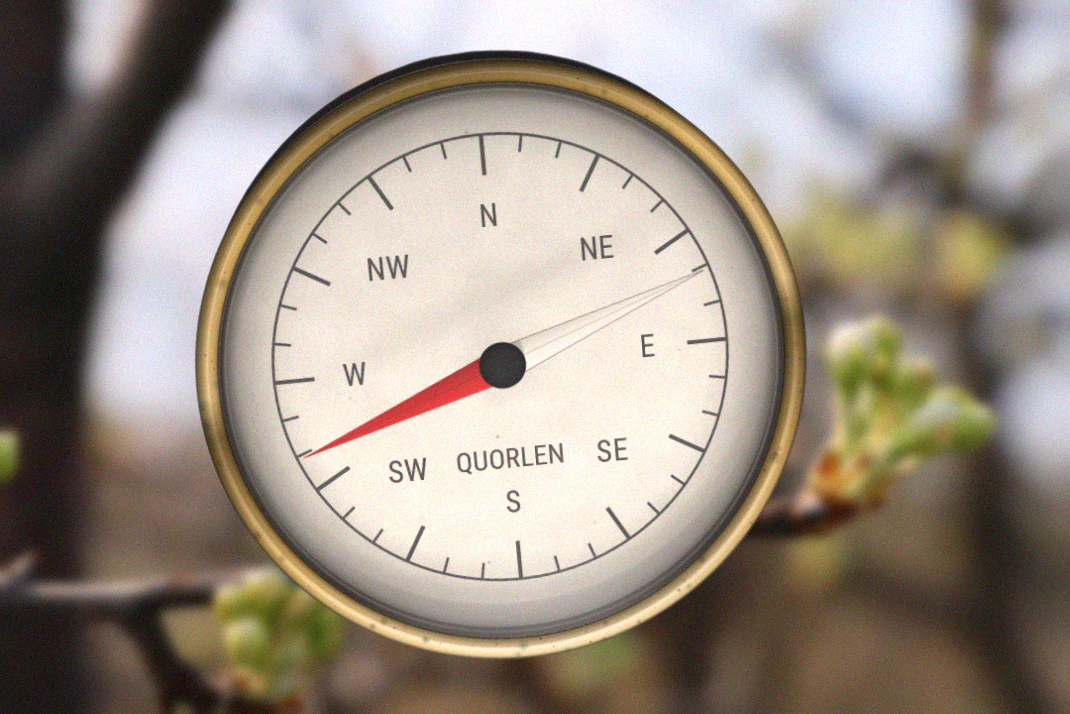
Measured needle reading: 250 °
